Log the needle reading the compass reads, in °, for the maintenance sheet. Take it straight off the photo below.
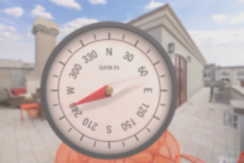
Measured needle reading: 247.5 °
